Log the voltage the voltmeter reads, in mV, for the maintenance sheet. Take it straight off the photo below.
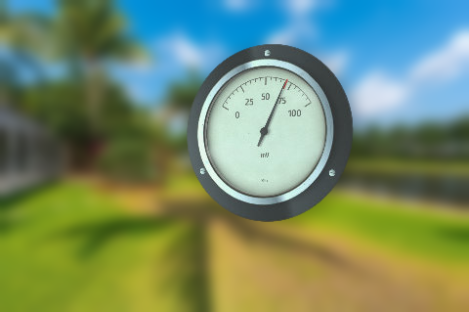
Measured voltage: 70 mV
